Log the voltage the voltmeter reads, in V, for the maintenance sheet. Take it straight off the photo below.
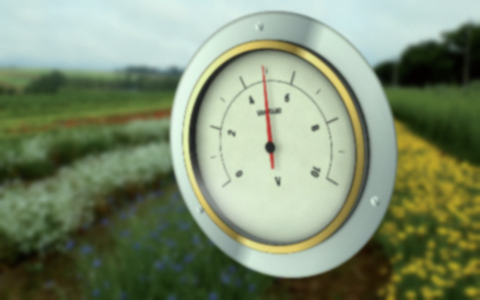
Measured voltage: 5 V
